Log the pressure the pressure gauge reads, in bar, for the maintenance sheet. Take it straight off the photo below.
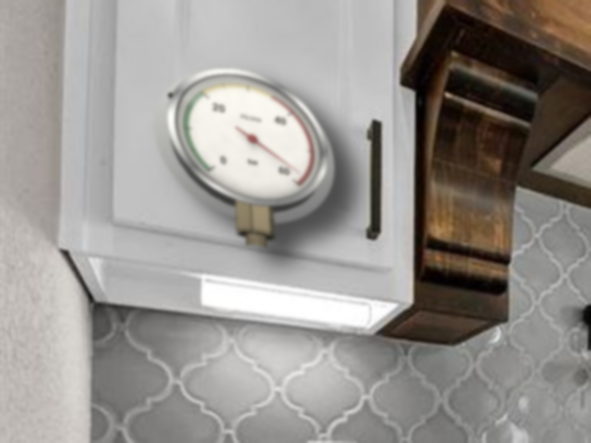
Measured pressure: 57.5 bar
